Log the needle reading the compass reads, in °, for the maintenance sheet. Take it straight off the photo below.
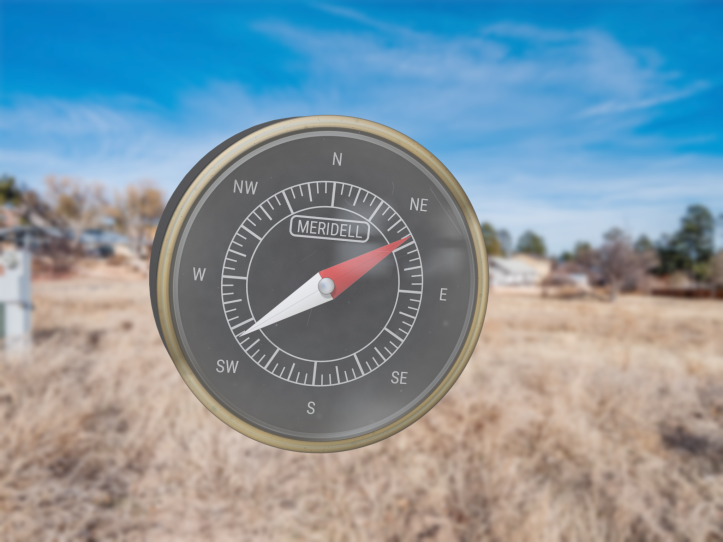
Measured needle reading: 55 °
